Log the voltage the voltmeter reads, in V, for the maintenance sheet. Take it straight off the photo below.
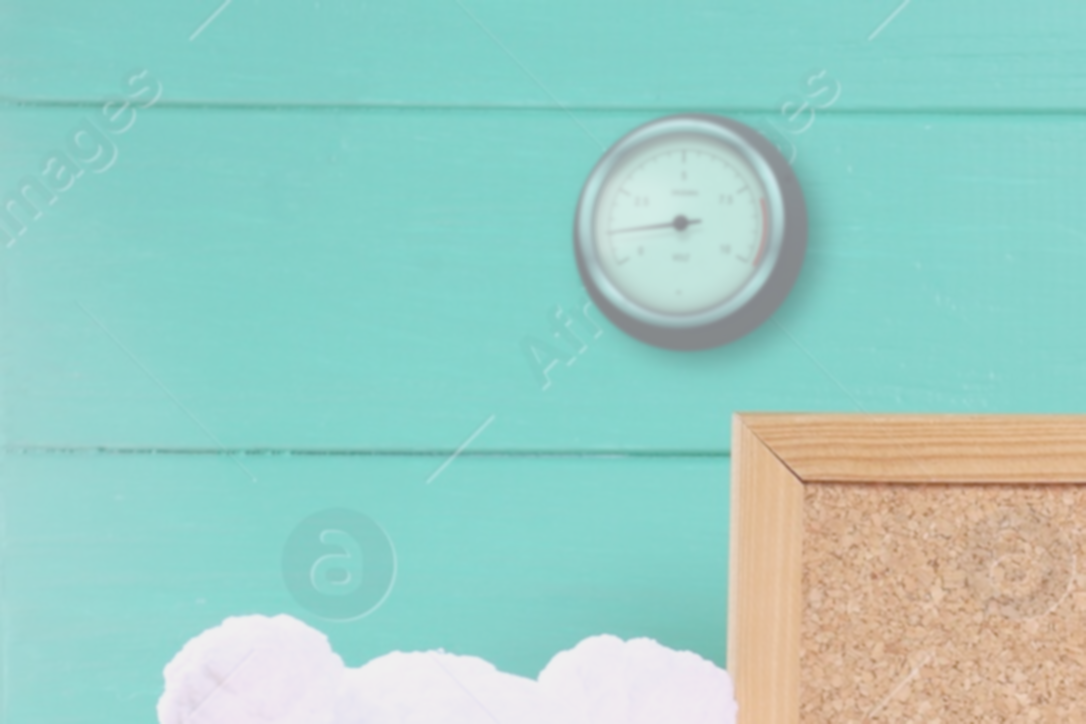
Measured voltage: 1 V
